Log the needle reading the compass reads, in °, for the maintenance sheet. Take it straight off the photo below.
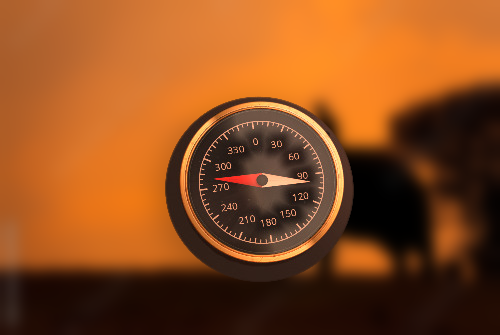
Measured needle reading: 280 °
